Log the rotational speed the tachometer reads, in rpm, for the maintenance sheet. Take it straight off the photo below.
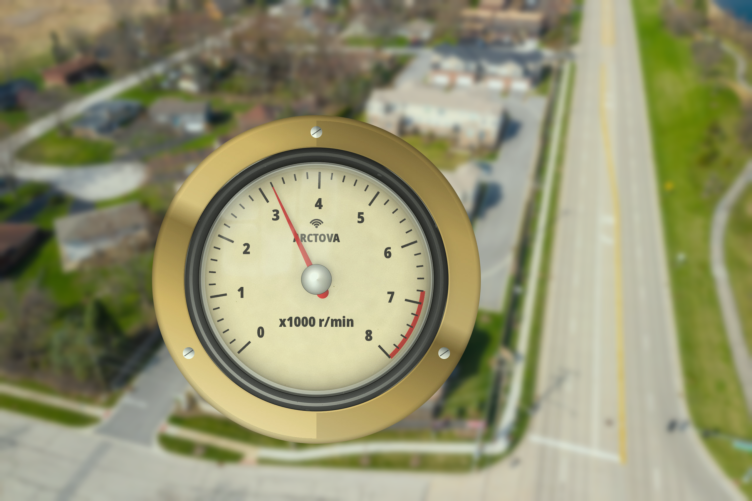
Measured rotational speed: 3200 rpm
